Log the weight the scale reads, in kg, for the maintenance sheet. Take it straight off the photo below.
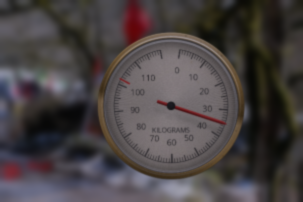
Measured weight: 35 kg
